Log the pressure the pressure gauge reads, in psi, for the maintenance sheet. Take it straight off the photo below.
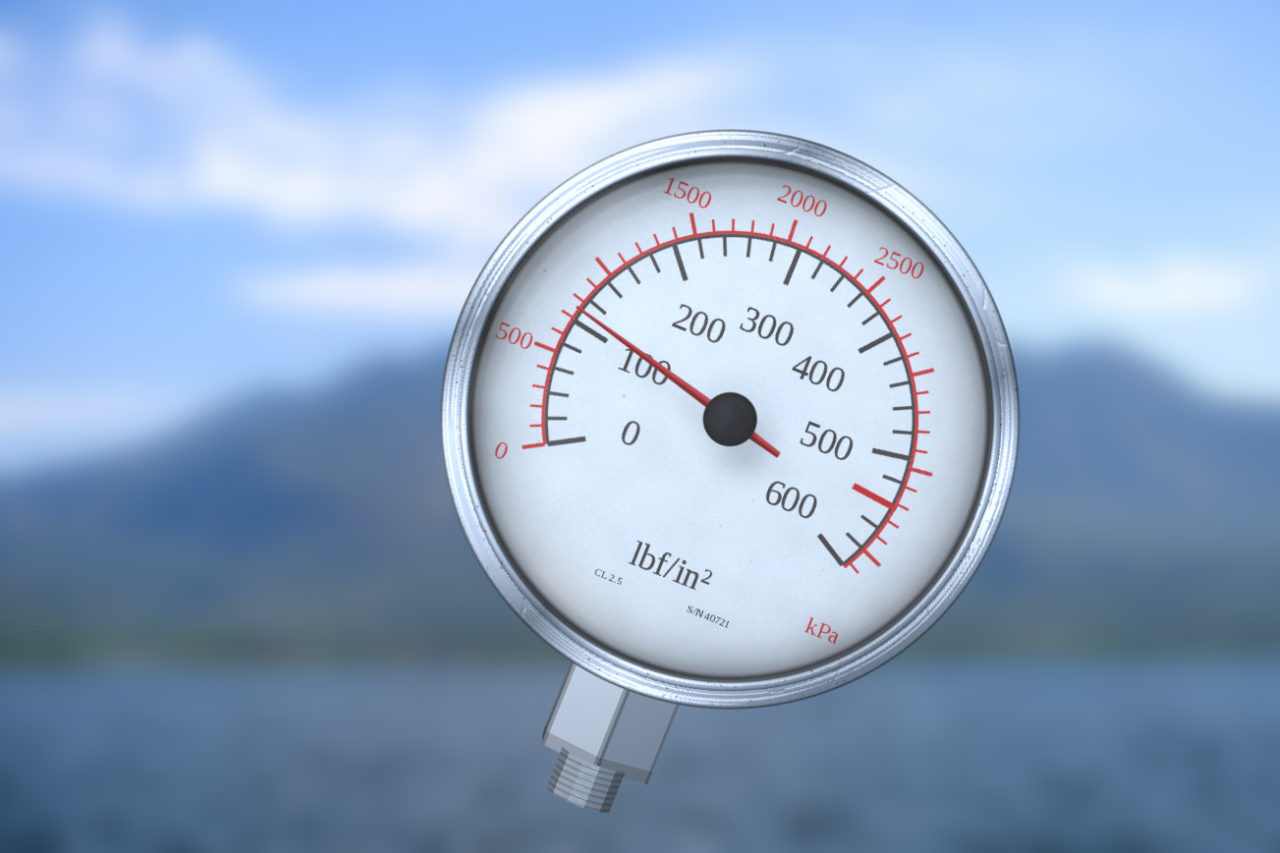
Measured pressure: 110 psi
